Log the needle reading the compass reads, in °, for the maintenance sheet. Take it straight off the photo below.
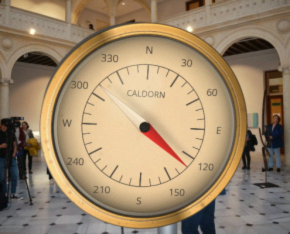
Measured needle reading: 130 °
